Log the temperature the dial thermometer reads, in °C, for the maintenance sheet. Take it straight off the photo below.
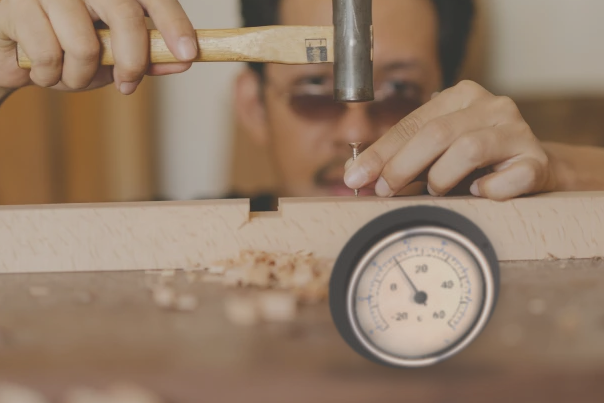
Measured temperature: 10 °C
